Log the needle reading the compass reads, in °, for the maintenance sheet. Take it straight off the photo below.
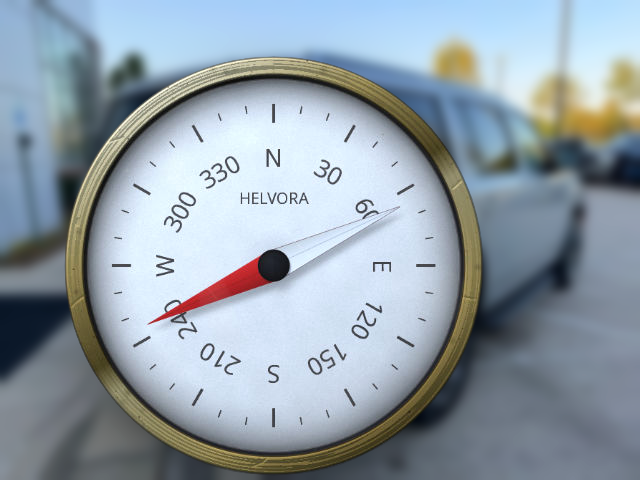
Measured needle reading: 245 °
